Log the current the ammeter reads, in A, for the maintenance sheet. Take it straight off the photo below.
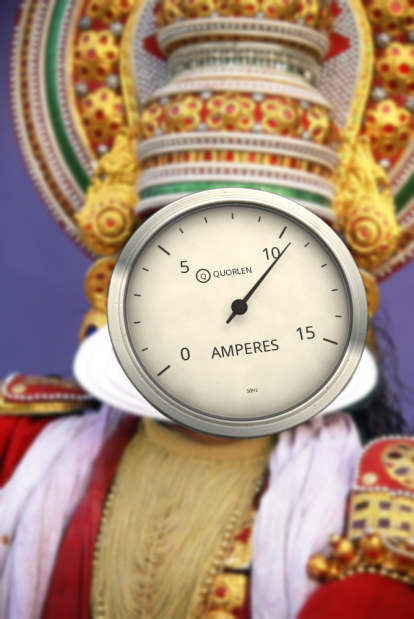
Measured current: 10.5 A
